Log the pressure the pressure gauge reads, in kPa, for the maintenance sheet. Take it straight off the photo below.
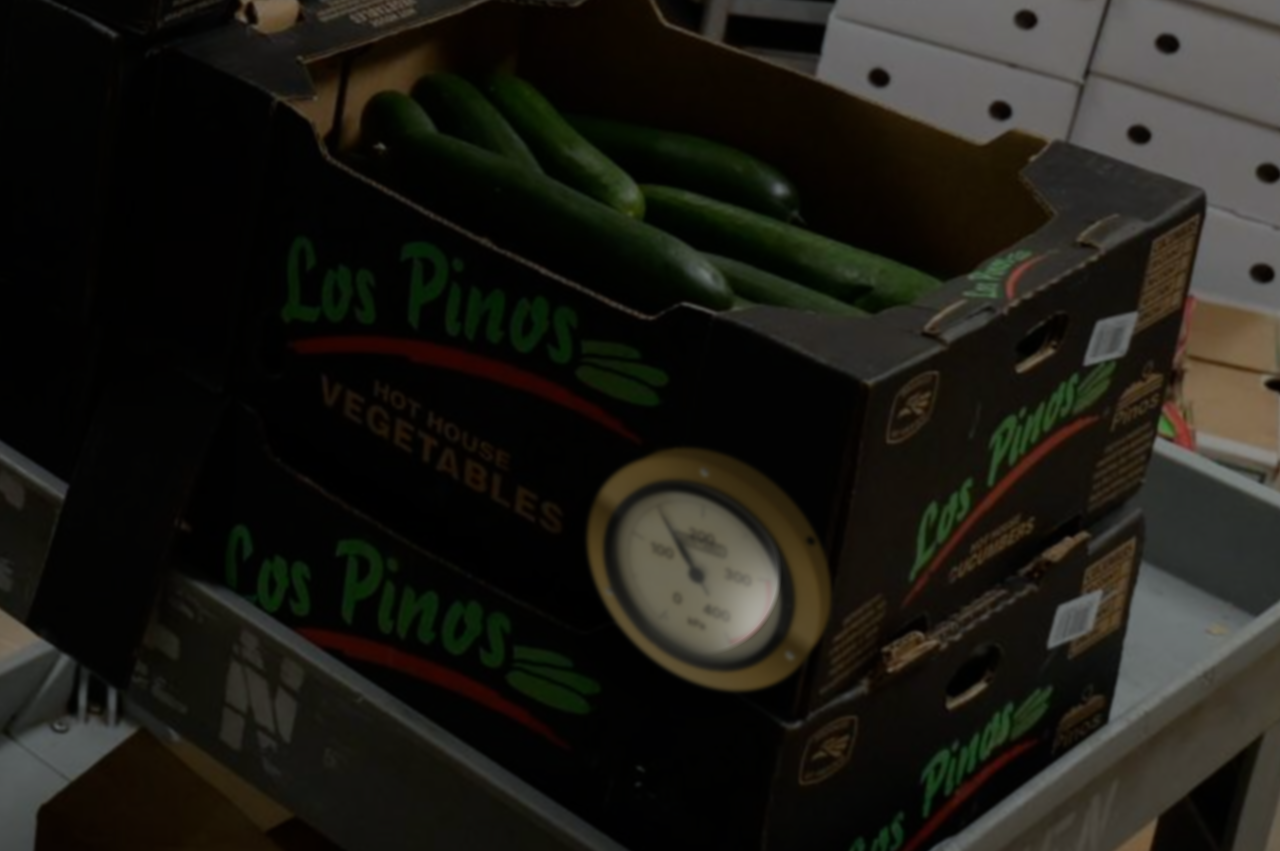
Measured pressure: 150 kPa
